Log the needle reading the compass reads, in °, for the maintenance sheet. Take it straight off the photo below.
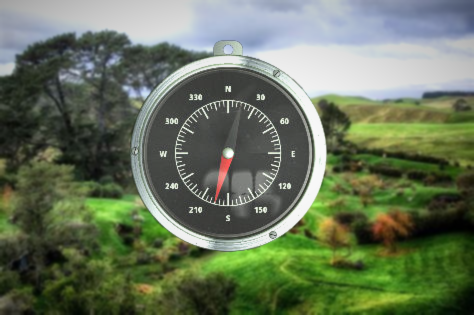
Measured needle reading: 195 °
